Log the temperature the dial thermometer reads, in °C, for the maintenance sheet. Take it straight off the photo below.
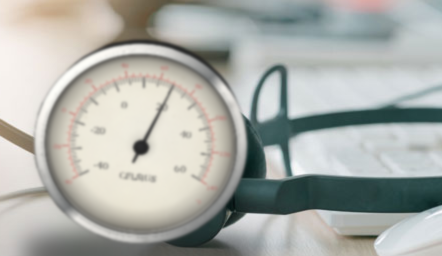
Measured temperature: 20 °C
